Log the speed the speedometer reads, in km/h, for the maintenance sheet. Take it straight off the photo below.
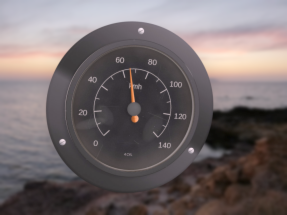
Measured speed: 65 km/h
